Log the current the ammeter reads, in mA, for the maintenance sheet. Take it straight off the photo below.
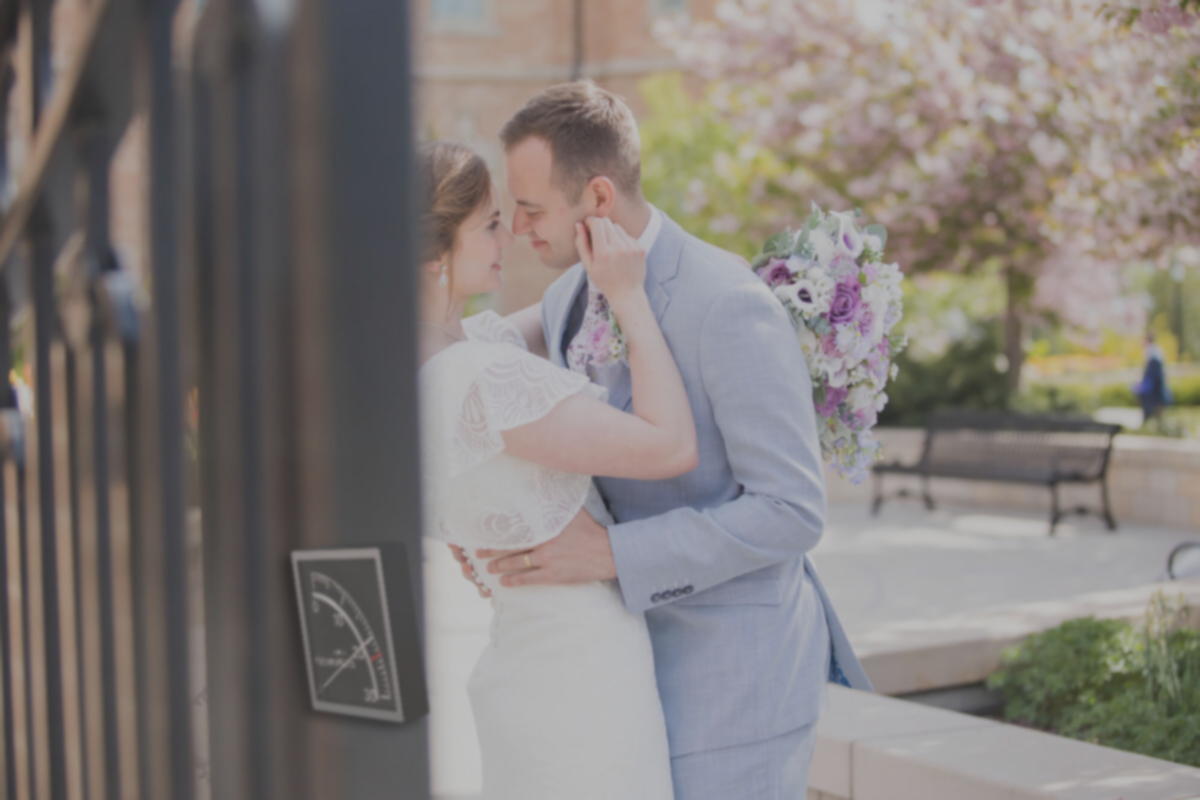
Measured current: 20 mA
